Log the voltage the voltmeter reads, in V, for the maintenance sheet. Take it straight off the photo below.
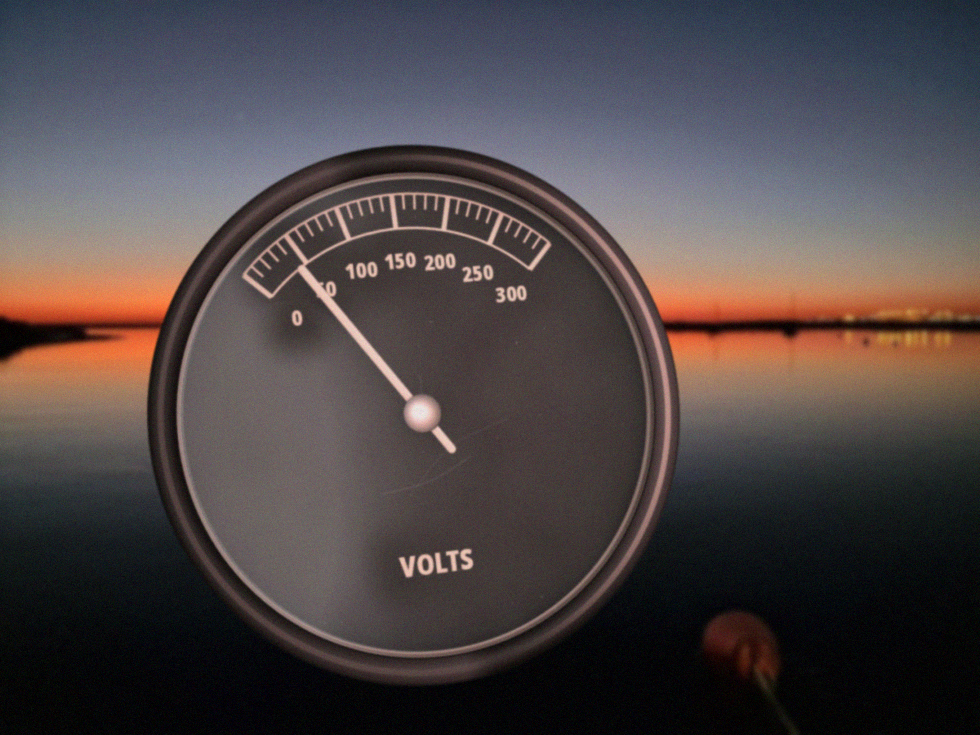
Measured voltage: 40 V
